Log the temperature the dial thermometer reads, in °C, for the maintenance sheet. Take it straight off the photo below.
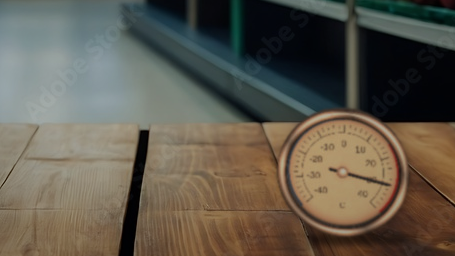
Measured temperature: 30 °C
